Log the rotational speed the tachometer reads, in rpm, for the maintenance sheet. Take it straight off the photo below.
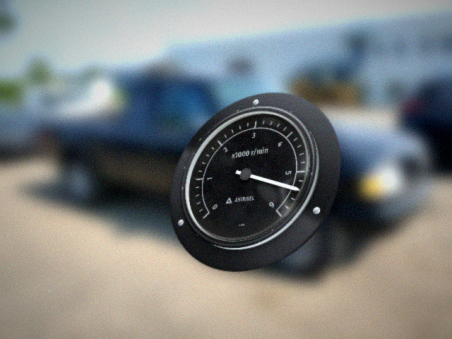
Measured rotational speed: 5400 rpm
